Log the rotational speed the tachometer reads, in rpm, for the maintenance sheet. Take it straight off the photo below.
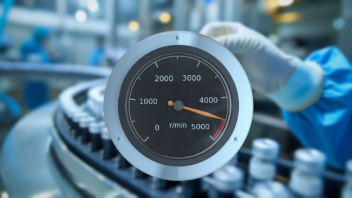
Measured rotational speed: 4500 rpm
